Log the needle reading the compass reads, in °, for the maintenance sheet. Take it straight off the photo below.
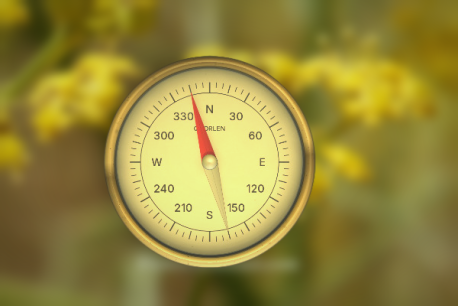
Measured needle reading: 345 °
